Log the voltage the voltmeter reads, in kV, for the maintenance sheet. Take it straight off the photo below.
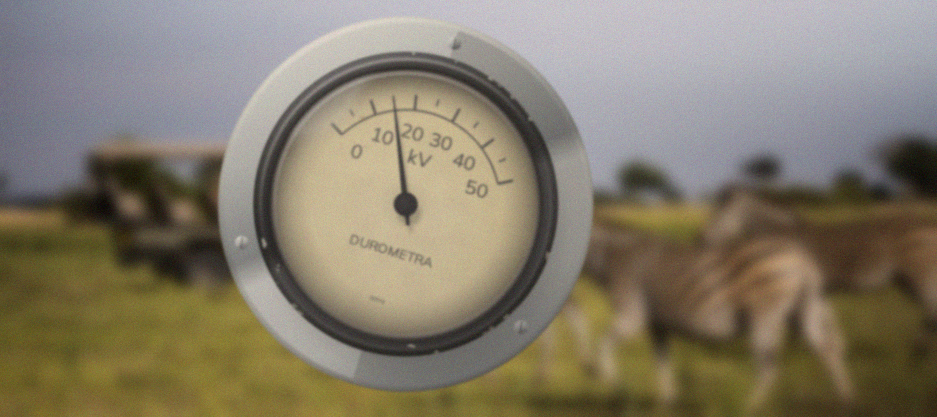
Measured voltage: 15 kV
